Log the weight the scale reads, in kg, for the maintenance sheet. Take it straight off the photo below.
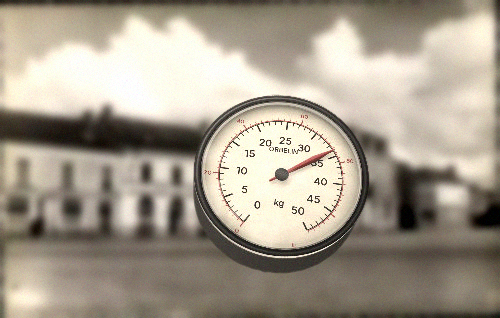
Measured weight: 34 kg
